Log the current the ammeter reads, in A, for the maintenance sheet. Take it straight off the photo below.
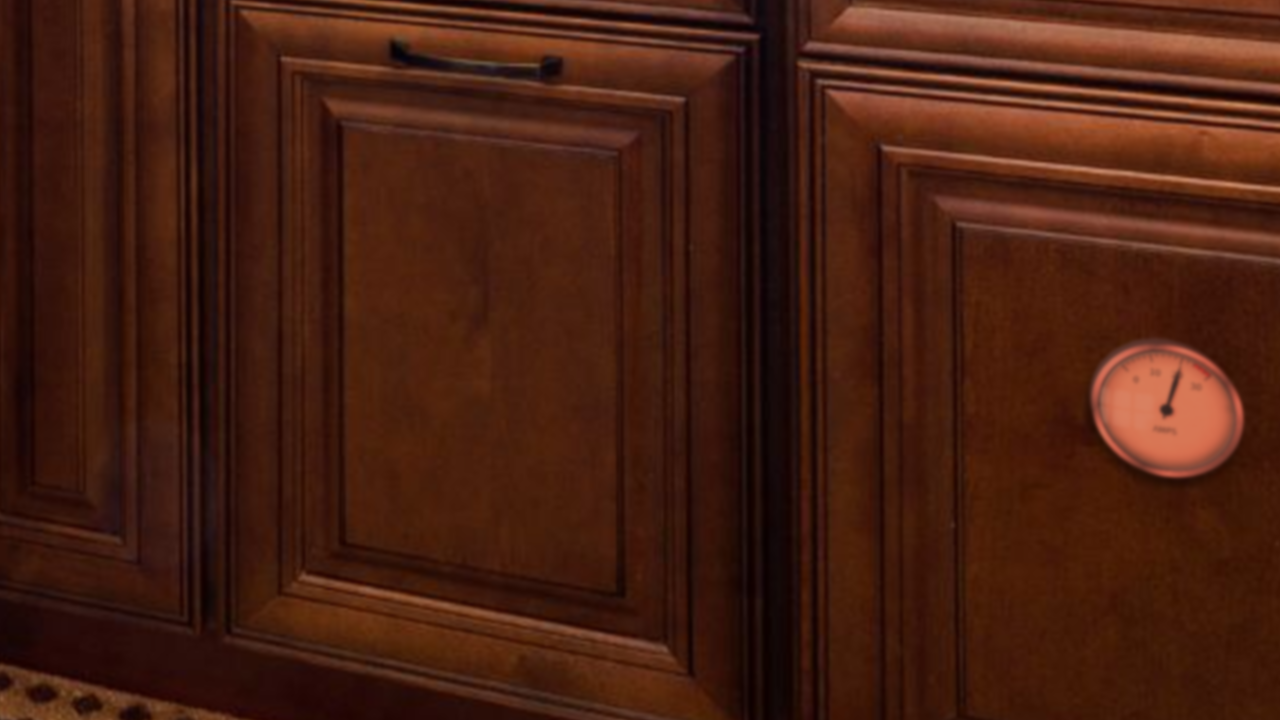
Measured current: 20 A
